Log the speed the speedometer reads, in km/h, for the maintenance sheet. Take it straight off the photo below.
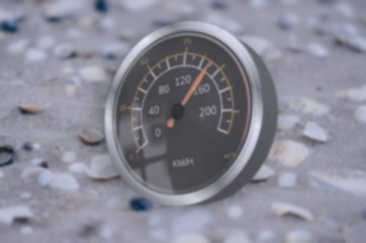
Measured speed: 150 km/h
